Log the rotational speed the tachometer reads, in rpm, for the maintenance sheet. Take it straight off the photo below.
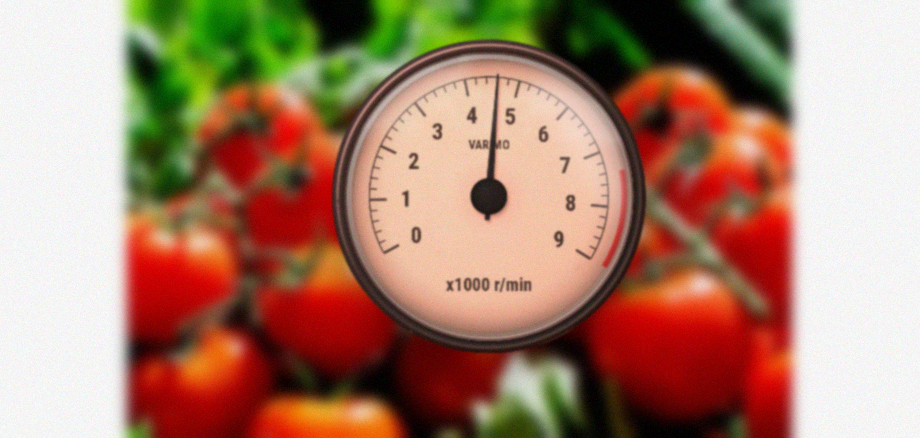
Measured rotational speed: 4600 rpm
